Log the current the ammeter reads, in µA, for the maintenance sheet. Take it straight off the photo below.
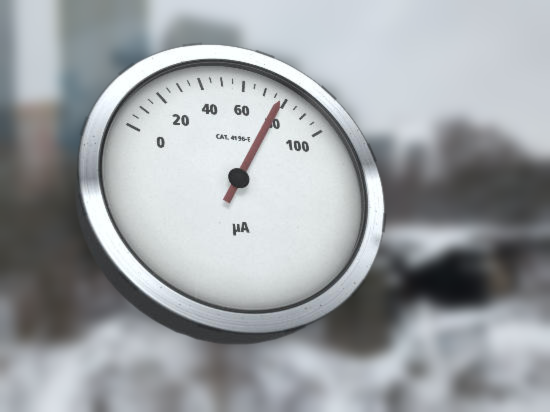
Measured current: 77.5 µA
